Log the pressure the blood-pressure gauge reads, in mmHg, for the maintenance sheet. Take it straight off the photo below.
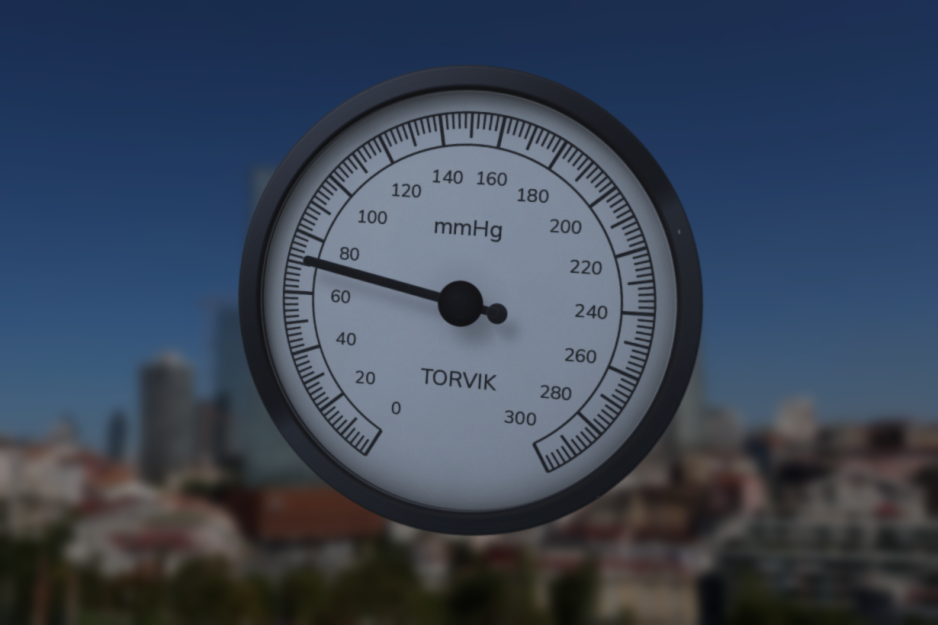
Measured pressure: 72 mmHg
